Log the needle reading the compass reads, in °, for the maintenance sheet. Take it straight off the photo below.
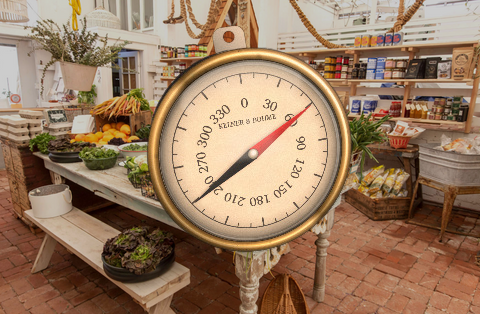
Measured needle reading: 60 °
